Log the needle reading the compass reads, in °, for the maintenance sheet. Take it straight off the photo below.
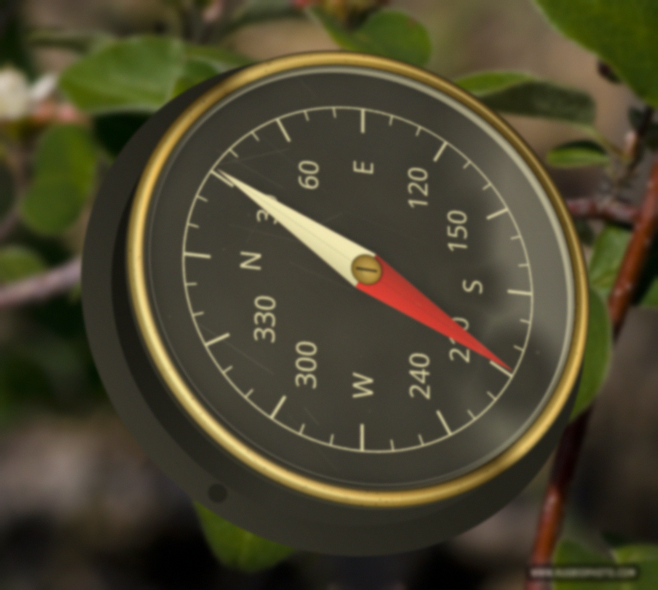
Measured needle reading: 210 °
